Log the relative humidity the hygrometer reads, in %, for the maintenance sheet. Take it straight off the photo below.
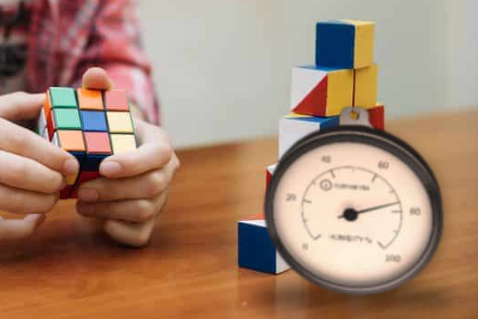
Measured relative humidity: 75 %
